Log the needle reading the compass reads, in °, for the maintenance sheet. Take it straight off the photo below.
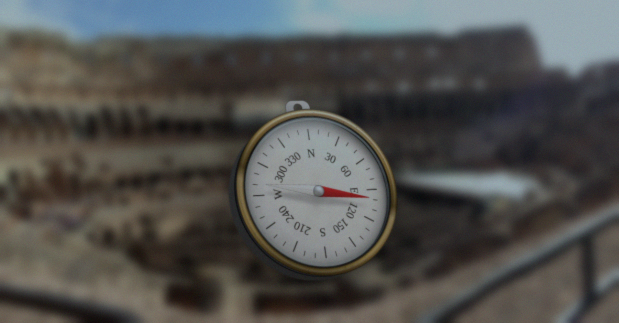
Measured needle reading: 100 °
